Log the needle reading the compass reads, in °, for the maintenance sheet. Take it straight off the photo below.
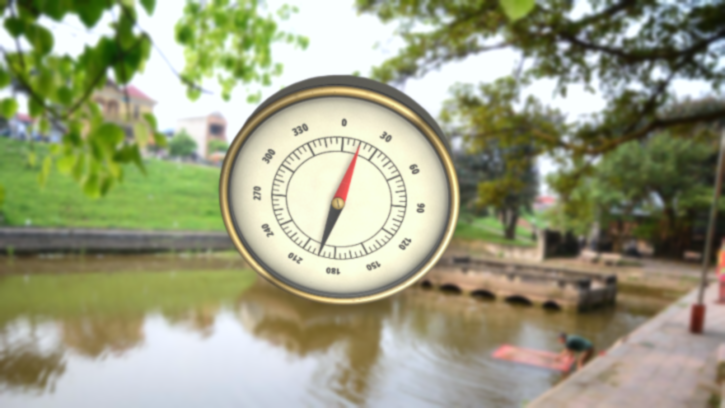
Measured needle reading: 15 °
